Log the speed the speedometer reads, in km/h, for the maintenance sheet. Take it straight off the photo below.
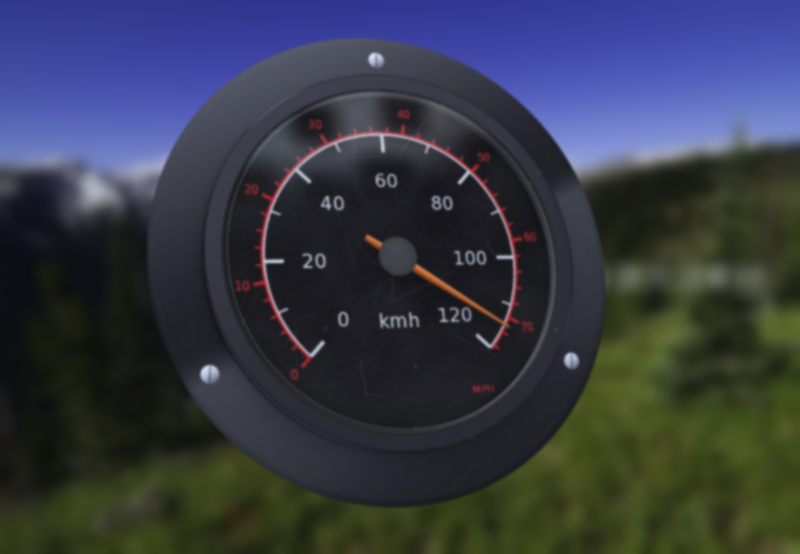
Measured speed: 115 km/h
